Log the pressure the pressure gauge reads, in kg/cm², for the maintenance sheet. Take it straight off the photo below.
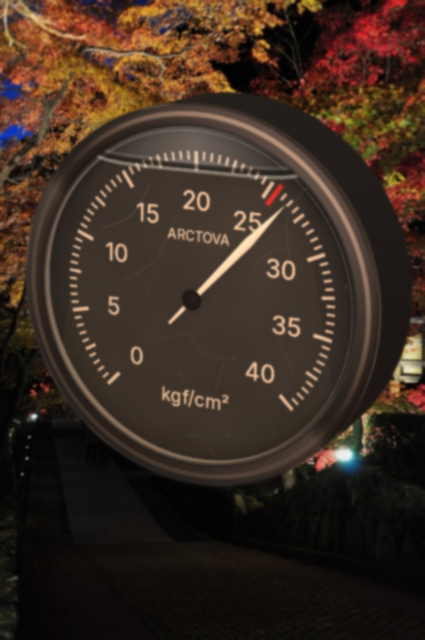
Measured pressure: 26.5 kg/cm²
